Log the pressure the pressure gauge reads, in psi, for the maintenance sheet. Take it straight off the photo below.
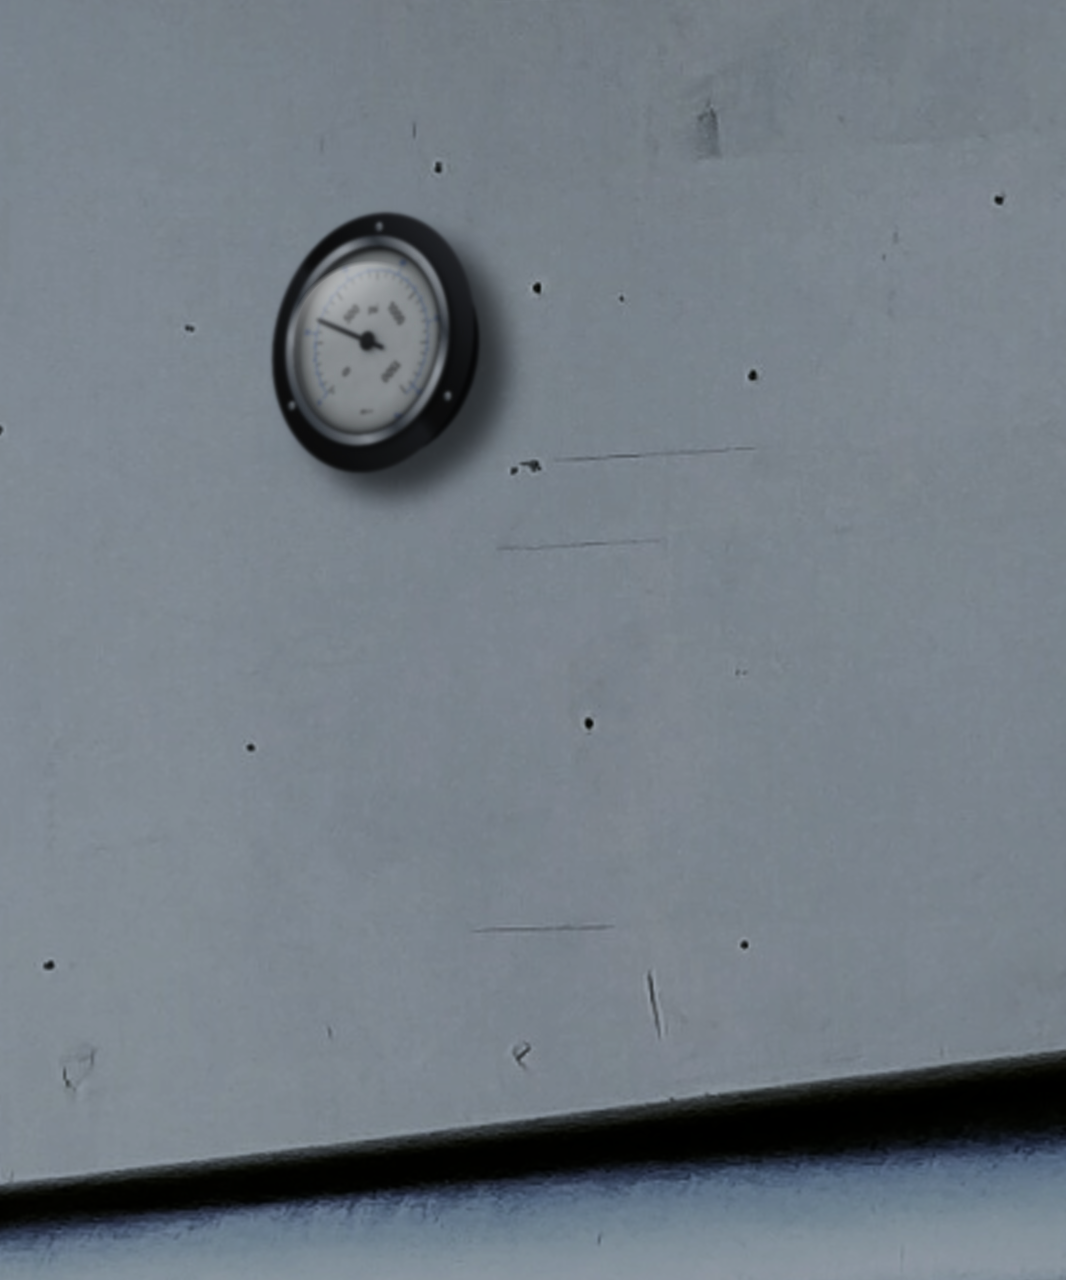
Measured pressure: 350 psi
